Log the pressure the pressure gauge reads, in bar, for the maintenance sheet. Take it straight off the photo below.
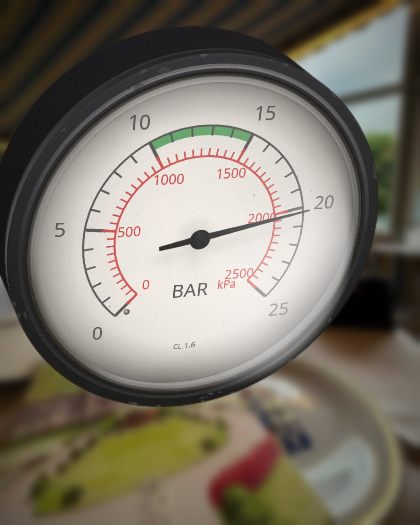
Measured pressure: 20 bar
